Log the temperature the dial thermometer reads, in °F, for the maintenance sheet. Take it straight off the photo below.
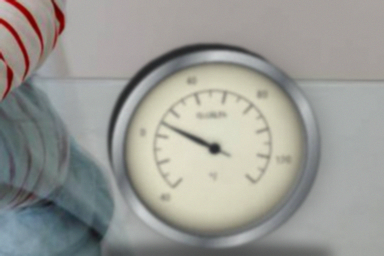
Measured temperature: 10 °F
